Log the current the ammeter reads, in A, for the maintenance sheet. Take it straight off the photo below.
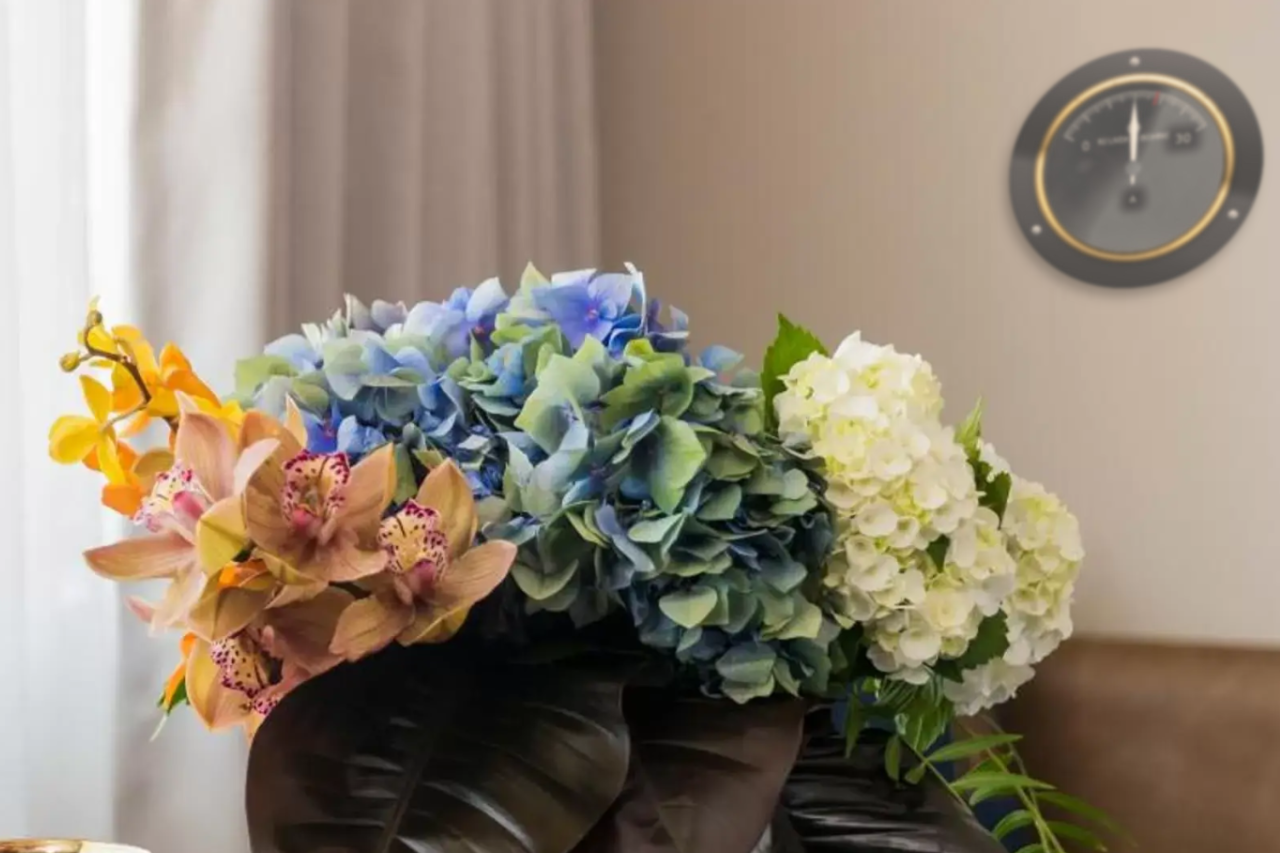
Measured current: 15 A
